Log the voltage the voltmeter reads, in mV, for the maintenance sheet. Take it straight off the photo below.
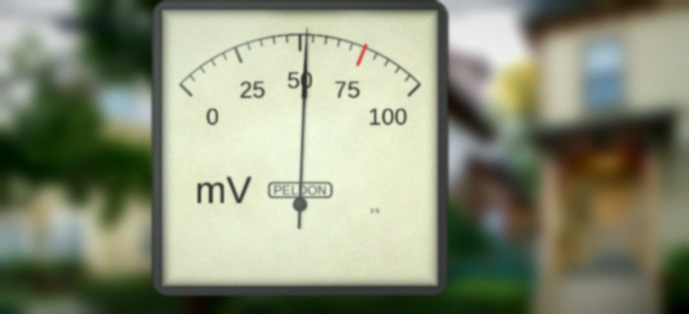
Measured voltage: 52.5 mV
